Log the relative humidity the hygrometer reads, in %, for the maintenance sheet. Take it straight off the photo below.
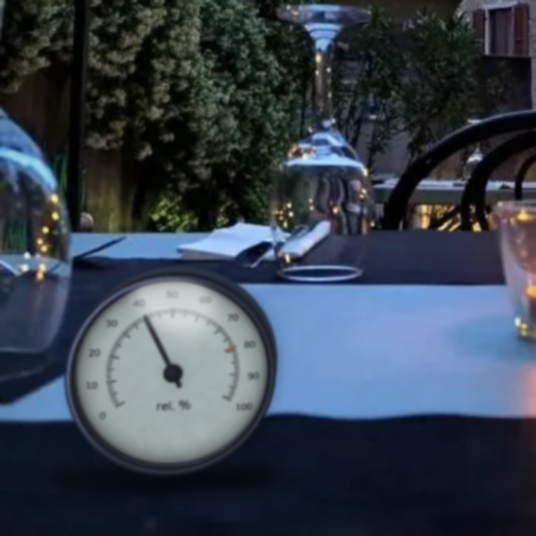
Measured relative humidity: 40 %
